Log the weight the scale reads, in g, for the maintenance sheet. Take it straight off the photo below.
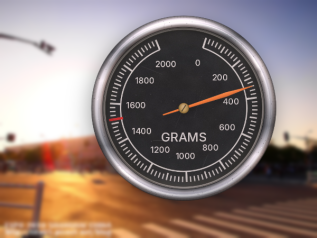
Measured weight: 340 g
